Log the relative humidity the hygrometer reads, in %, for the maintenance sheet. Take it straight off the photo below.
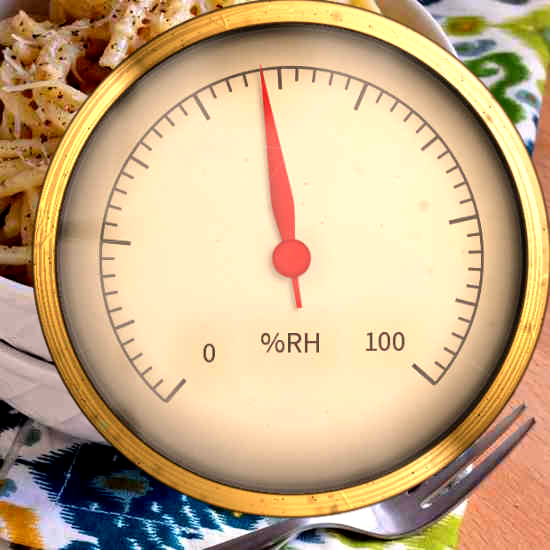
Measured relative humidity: 48 %
